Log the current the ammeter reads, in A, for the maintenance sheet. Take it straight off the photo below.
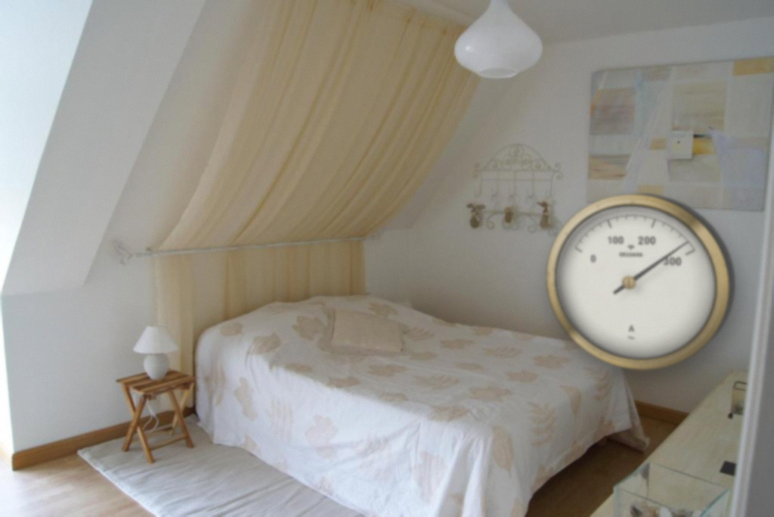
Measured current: 280 A
